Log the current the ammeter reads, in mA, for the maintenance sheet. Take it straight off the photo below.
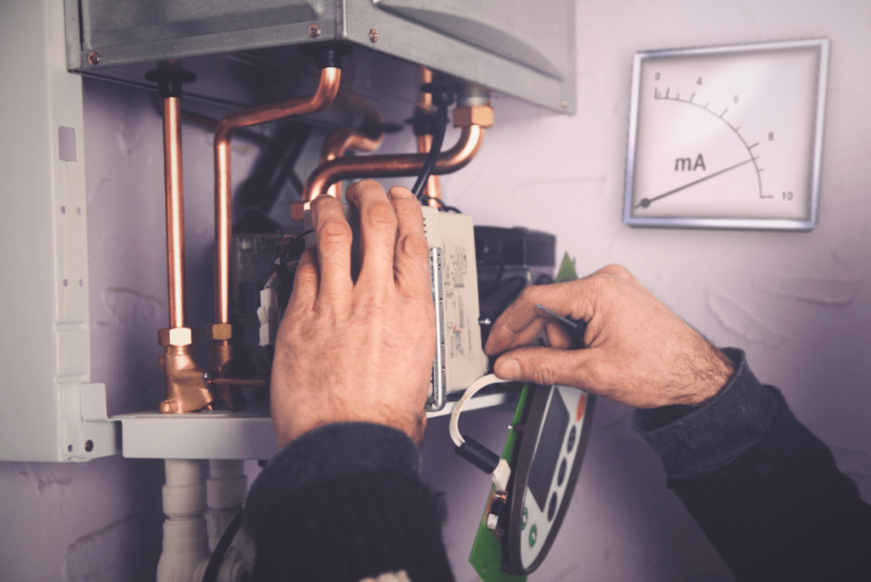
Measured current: 8.5 mA
